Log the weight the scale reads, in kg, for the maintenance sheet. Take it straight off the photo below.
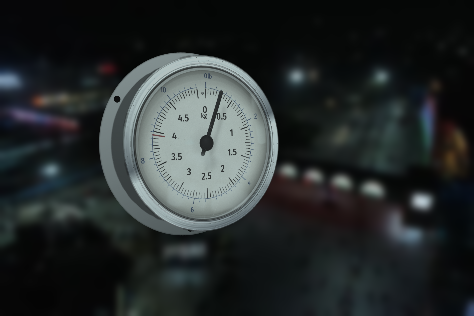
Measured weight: 0.25 kg
